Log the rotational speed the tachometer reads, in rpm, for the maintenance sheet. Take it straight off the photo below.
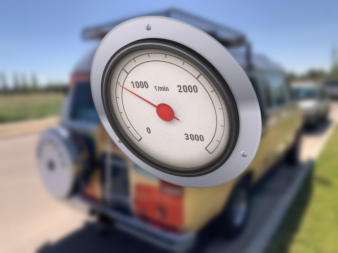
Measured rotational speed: 800 rpm
